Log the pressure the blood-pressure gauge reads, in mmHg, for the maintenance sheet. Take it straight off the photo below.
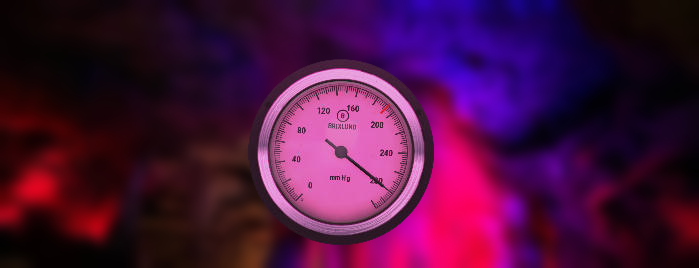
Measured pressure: 280 mmHg
